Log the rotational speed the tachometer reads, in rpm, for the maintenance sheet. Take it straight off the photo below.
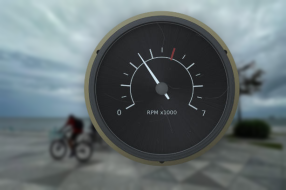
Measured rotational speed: 2500 rpm
